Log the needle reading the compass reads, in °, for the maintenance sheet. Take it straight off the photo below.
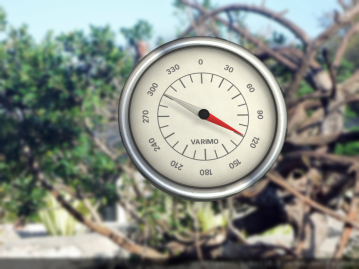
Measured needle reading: 120 °
